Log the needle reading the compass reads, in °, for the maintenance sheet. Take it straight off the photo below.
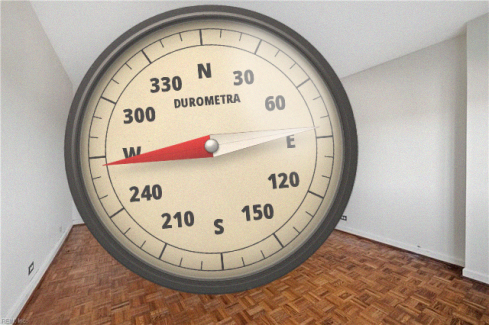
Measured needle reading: 265 °
